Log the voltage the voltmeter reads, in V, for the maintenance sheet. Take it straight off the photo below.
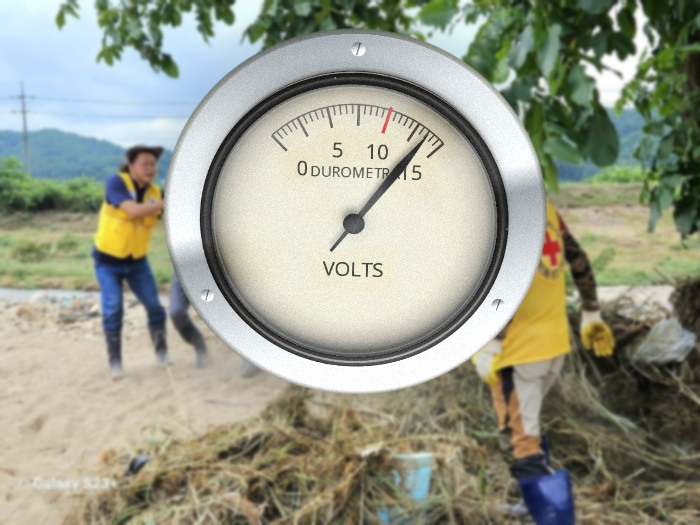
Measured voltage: 13.5 V
